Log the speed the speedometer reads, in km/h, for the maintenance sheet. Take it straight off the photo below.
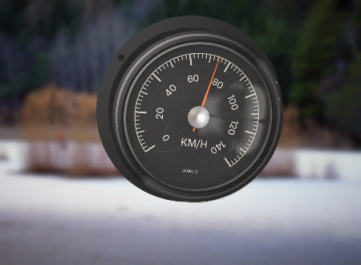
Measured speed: 74 km/h
